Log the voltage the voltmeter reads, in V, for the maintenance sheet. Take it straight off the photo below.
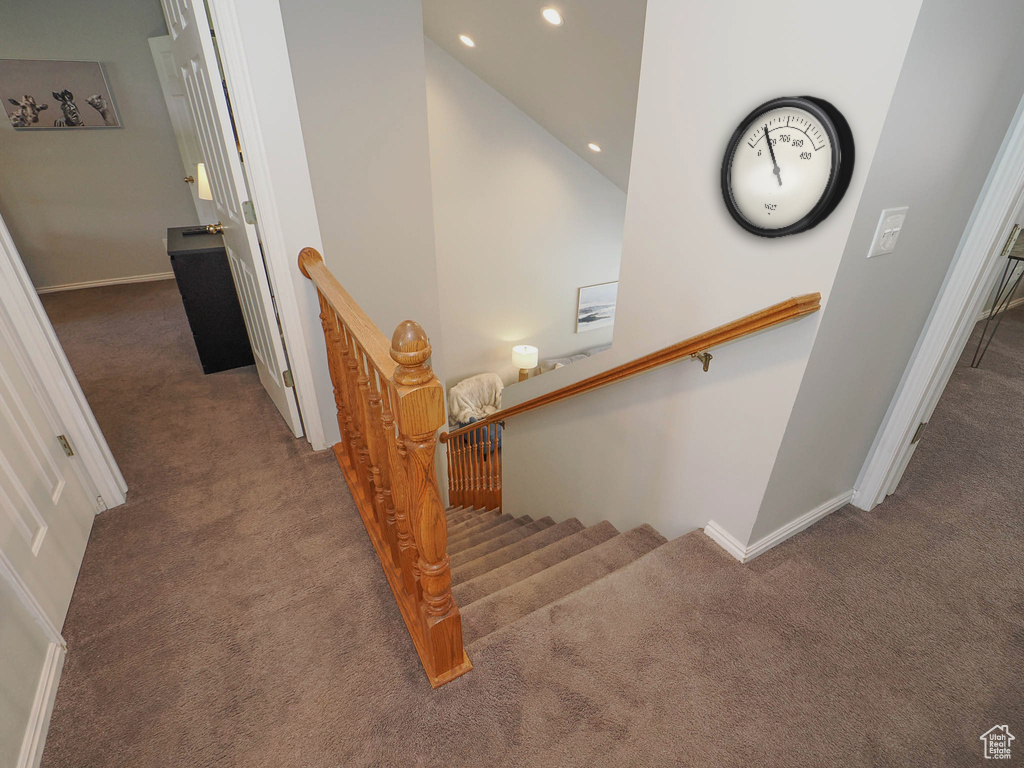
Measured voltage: 100 V
